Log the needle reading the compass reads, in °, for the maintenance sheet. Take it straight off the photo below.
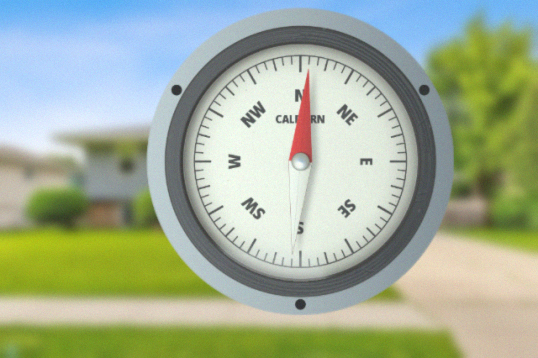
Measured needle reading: 5 °
